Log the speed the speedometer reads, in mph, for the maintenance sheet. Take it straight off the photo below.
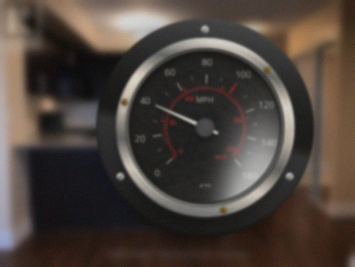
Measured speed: 40 mph
